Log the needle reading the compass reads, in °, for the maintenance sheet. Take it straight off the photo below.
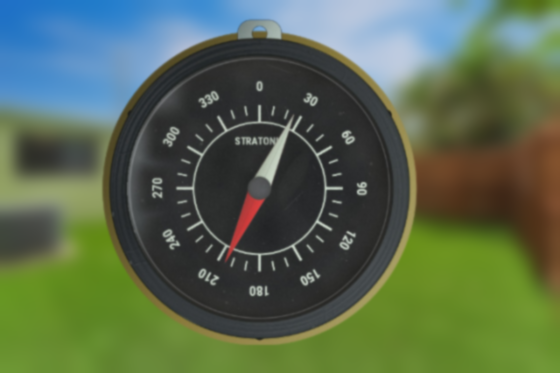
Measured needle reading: 205 °
